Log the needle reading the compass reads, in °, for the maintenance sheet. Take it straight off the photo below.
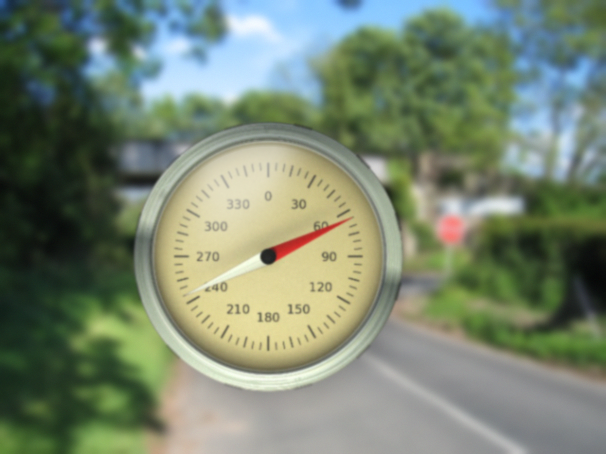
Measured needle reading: 65 °
